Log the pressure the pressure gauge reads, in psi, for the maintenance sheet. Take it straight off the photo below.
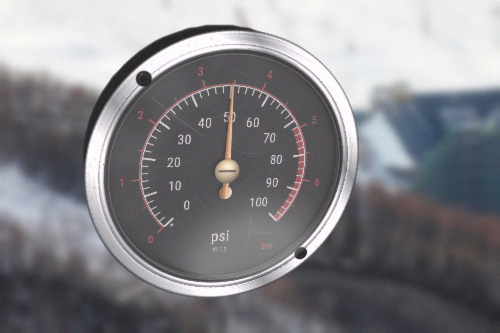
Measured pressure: 50 psi
